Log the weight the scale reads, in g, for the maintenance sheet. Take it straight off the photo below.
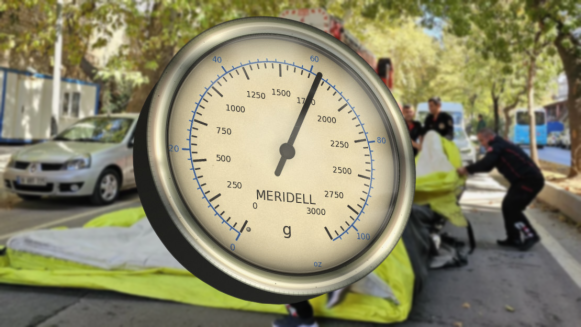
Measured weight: 1750 g
